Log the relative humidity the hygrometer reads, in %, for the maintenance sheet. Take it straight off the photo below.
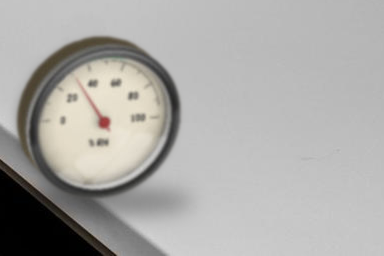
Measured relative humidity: 30 %
